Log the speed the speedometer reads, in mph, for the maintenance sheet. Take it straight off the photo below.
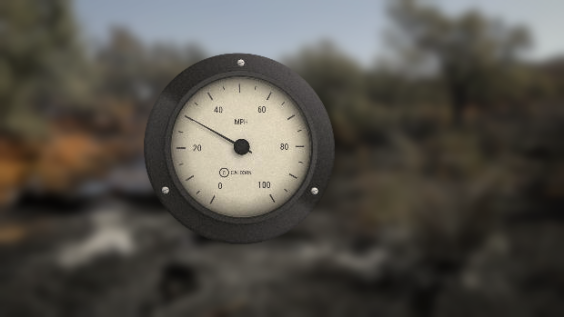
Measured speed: 30 mph
